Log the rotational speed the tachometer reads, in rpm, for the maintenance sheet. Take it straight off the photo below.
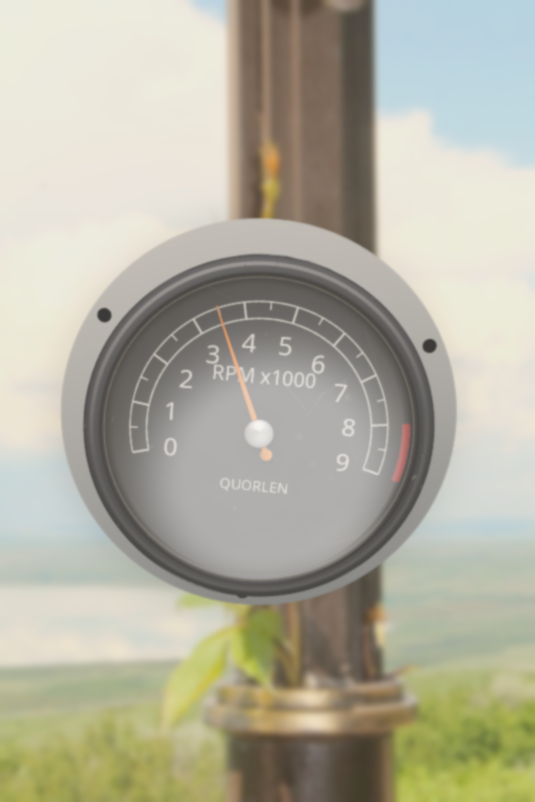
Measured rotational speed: 3500 rpm
